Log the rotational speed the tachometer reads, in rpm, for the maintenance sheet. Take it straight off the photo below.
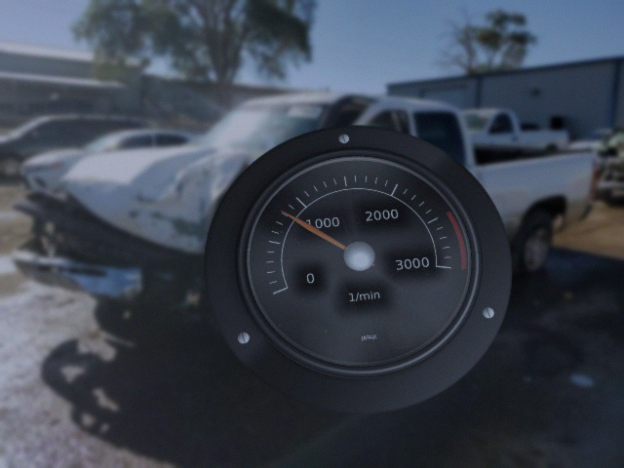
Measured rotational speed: 800 rpm
